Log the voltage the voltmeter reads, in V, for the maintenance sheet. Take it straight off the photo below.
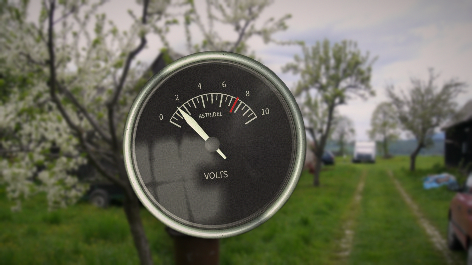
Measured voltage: 1.5 V
